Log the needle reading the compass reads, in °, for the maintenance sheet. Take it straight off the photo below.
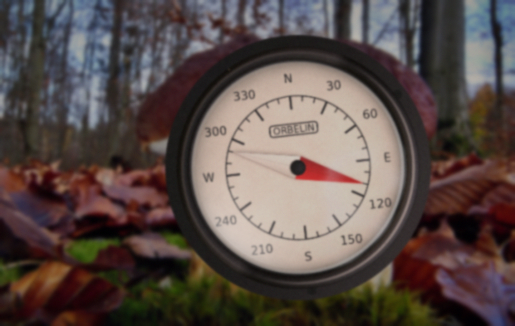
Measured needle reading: 110 °
